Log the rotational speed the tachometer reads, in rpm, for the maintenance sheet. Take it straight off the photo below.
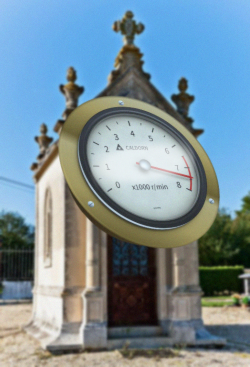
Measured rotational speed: 7500 rpm
